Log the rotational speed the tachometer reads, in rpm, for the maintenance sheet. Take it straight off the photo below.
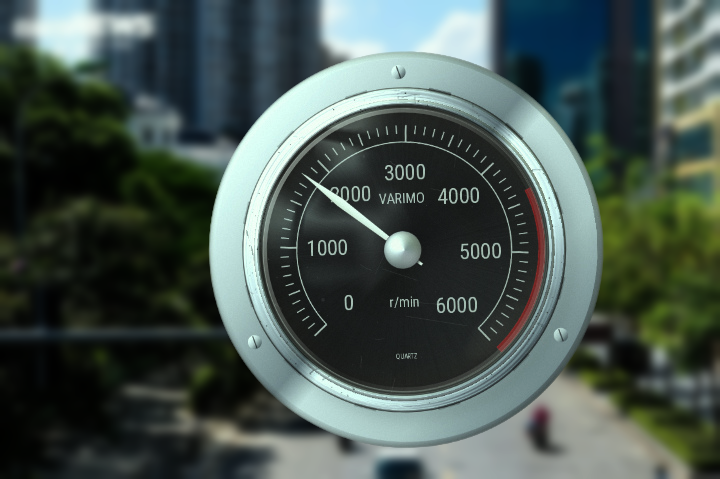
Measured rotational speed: 1800 rpm
